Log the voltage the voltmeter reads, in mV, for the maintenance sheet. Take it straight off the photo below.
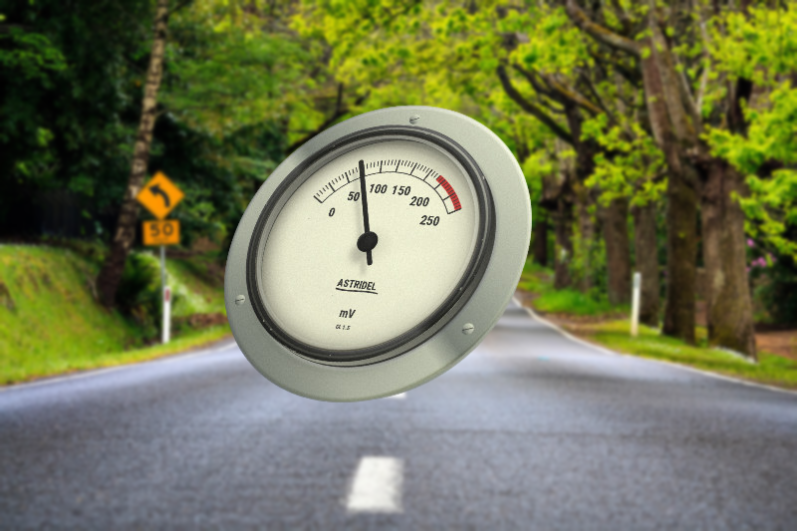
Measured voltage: 75 mV
